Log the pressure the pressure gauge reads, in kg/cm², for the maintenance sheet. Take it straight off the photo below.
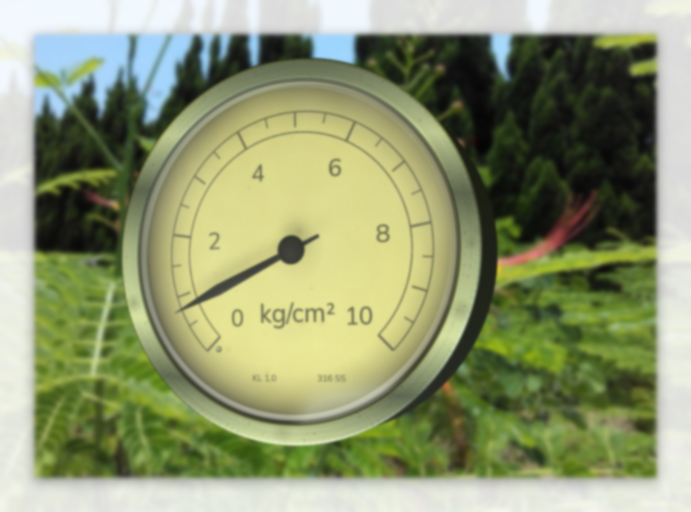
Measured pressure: 0.75 kg/cm²
